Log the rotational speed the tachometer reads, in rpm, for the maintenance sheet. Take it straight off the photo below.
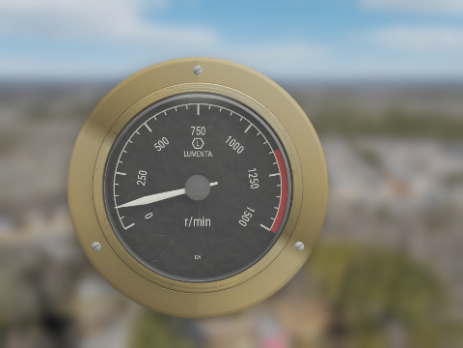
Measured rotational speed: 100 rpm
